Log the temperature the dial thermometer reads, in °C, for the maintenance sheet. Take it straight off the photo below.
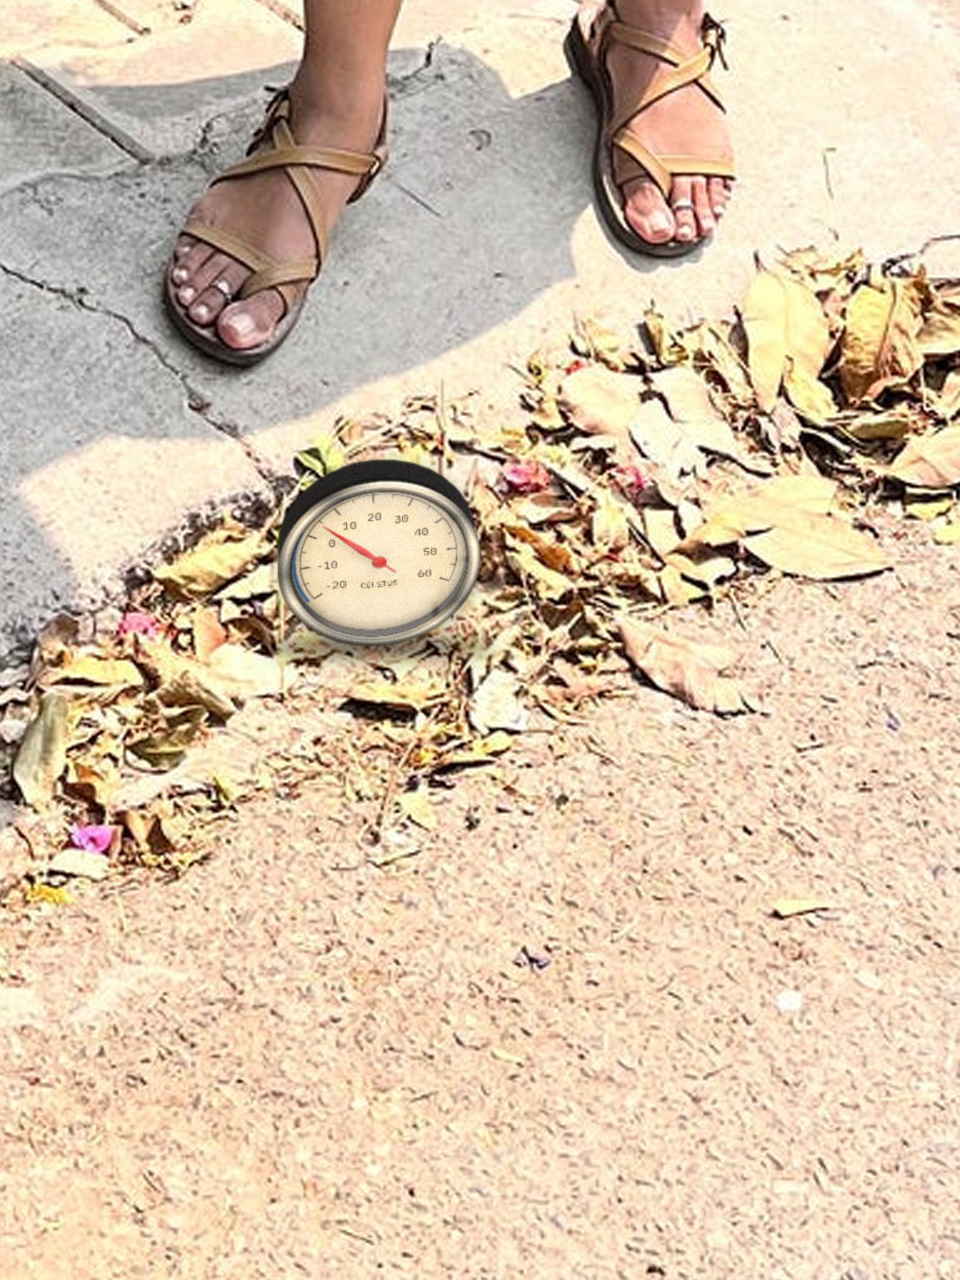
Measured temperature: 5 °C
